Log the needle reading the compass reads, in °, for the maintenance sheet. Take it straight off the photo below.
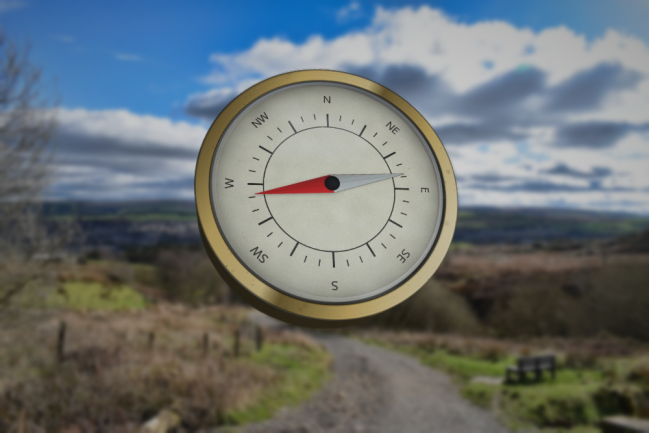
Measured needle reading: 260 °
